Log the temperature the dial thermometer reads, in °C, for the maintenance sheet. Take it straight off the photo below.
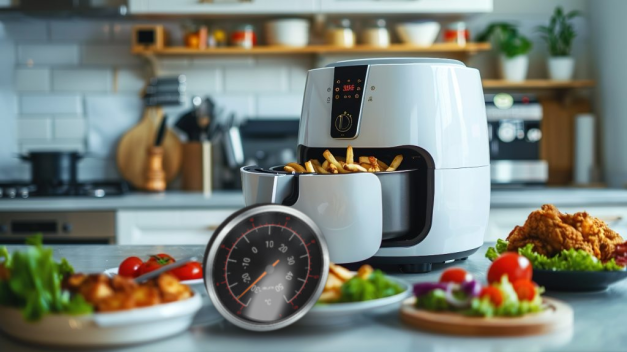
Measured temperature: -25 °C
